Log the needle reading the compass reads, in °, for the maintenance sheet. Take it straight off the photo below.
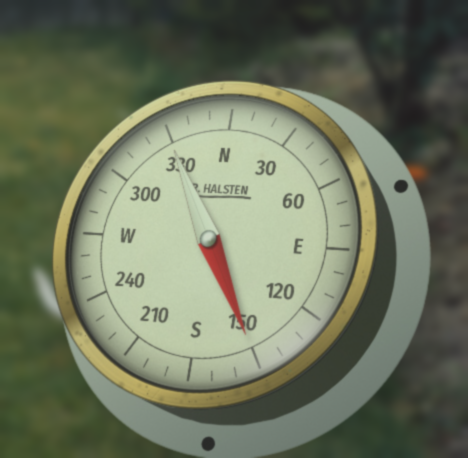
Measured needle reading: 150 °
